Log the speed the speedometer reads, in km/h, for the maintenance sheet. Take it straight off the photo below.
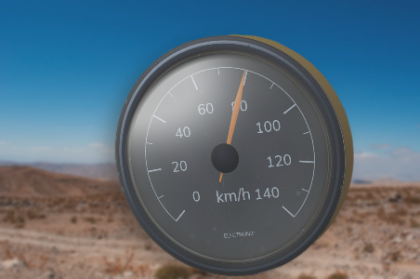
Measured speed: 80 km/h
